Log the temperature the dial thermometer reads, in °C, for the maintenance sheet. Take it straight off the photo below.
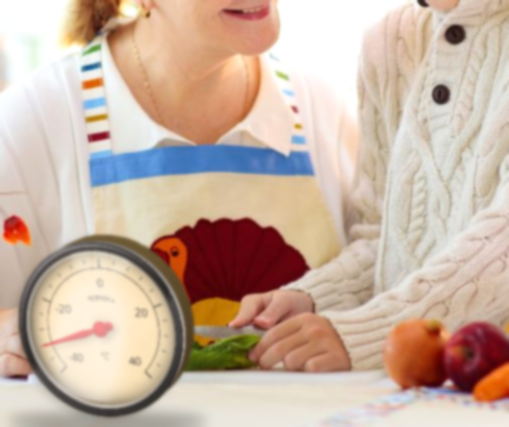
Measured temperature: -32 °C
